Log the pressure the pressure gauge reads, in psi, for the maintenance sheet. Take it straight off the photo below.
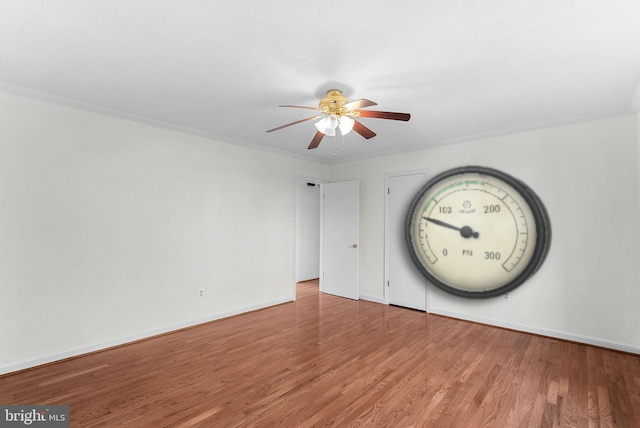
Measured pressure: 70 psi
